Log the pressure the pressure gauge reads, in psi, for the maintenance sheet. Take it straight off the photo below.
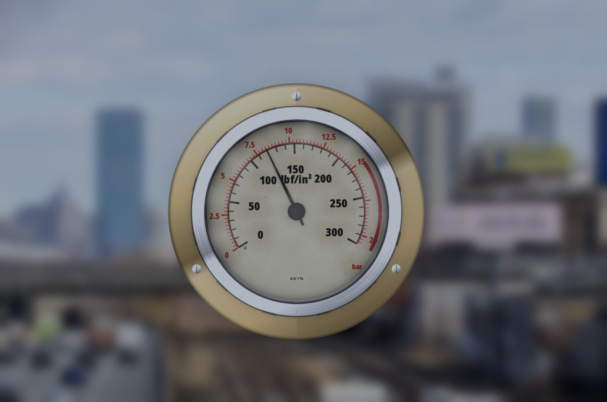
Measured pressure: 120 psi
